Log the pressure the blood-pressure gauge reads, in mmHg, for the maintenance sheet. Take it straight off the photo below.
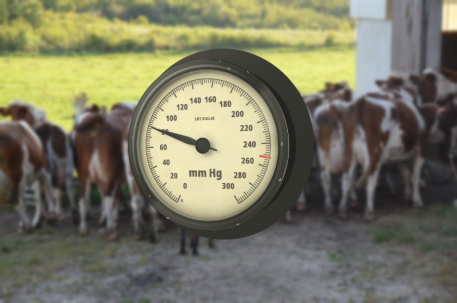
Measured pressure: 80 mmHg
